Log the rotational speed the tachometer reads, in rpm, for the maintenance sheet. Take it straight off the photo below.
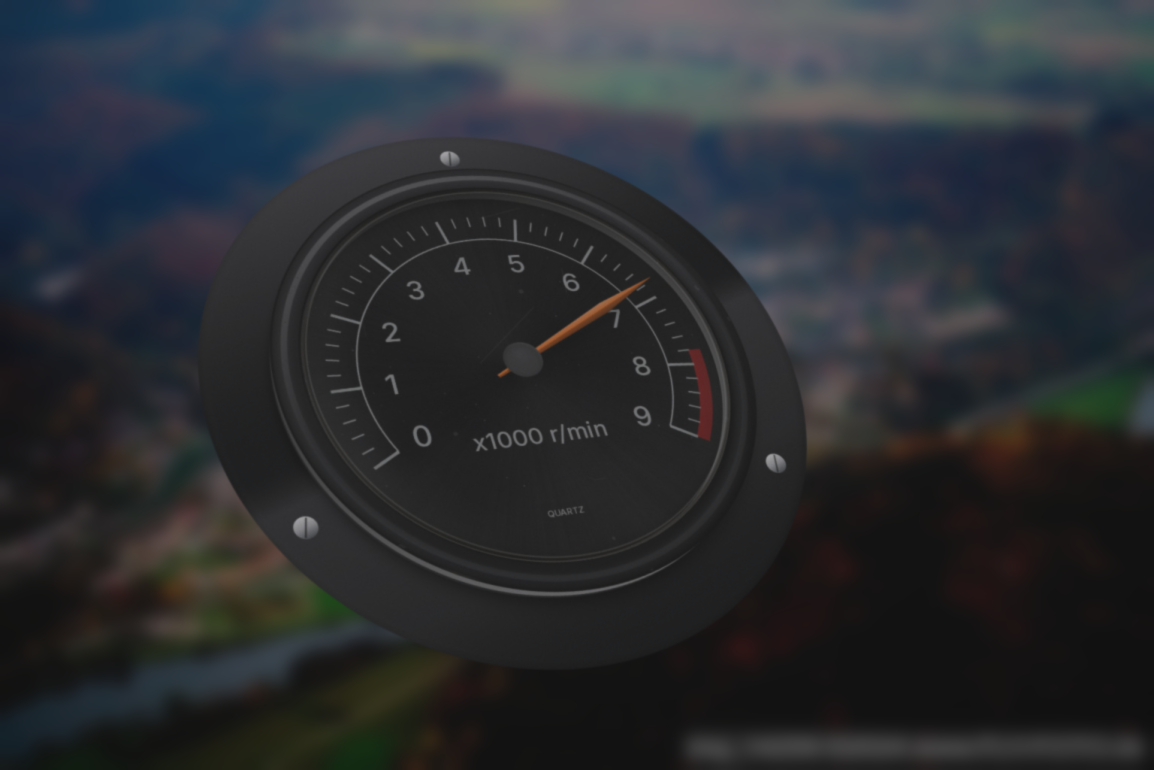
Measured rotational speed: 6800 rpm
